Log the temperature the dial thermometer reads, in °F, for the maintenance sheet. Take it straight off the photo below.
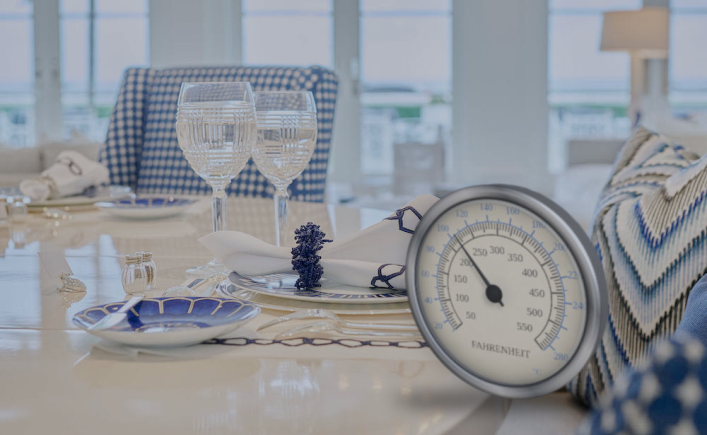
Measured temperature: 225 °F
